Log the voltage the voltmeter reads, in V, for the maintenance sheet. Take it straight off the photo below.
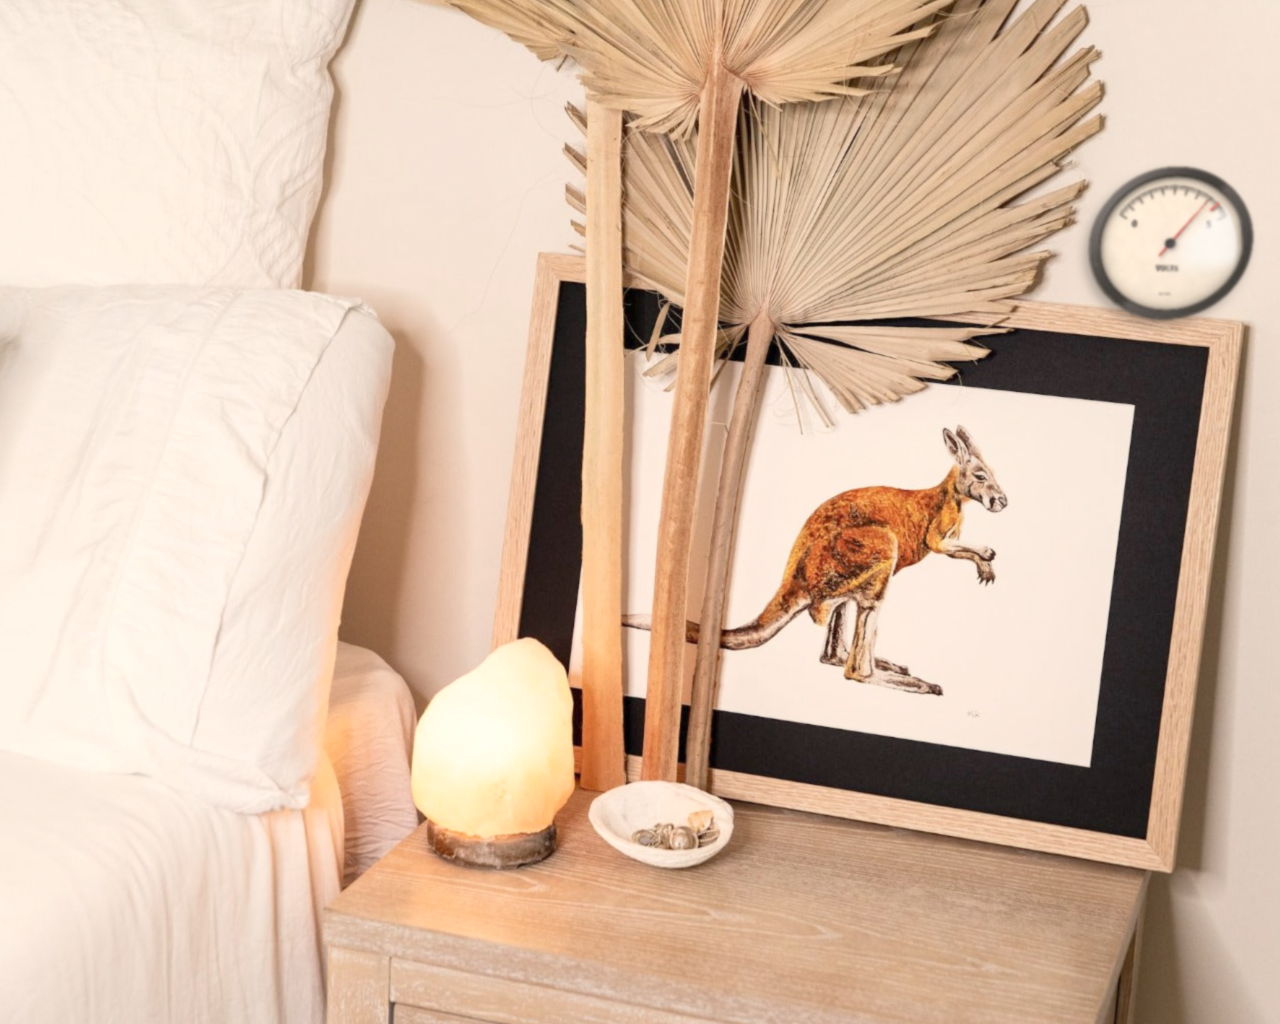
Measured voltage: 4 V
